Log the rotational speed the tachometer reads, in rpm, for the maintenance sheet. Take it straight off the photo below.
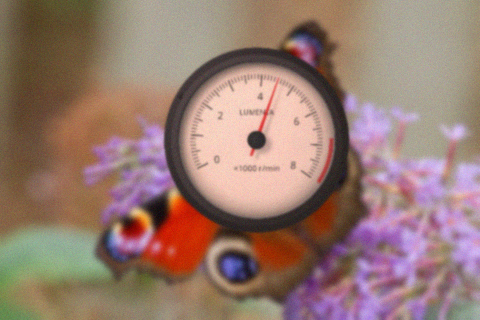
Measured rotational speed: 4500 rpm
